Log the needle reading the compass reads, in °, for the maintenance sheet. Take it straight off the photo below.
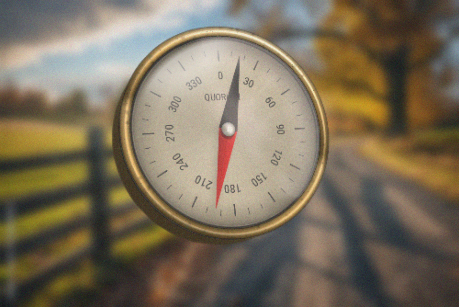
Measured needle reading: 195 °
